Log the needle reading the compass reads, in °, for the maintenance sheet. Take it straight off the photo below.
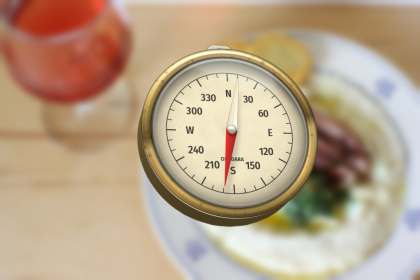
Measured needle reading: 190 °
